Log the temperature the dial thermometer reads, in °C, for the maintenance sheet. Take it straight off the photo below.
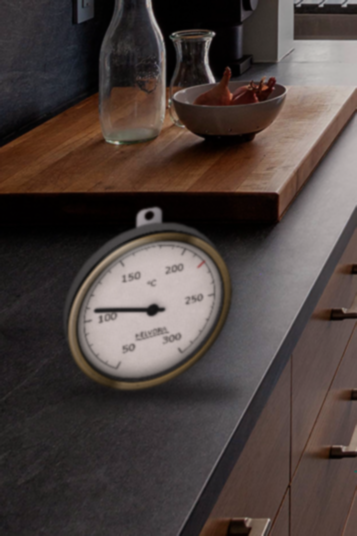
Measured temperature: 110 °C
